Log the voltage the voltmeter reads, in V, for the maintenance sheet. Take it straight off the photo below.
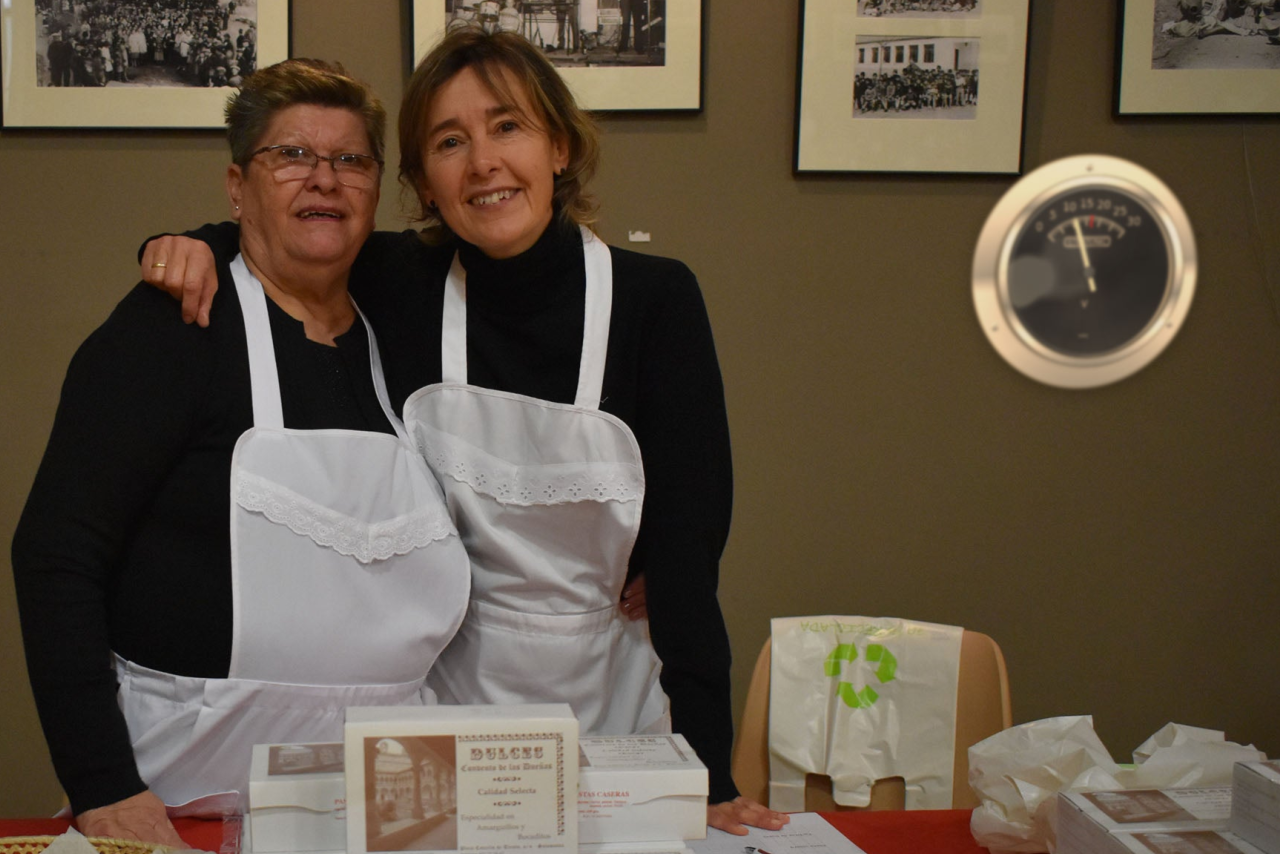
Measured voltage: 10 V
